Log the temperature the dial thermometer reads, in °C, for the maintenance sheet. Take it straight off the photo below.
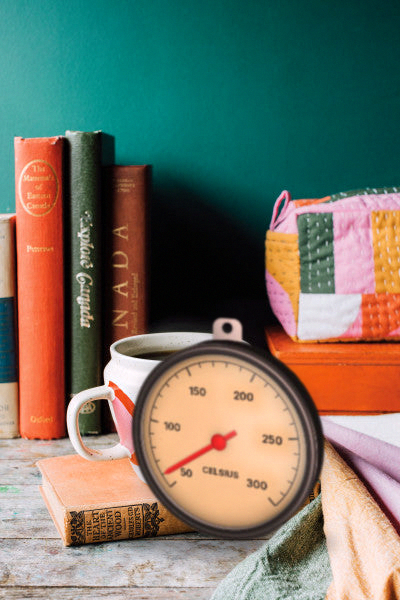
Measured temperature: 60 °C
